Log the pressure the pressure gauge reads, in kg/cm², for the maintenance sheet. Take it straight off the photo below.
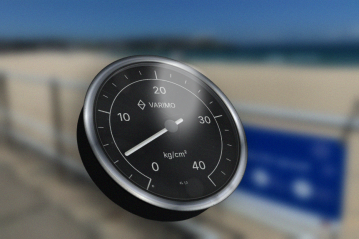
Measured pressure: 4 kg/cm²
